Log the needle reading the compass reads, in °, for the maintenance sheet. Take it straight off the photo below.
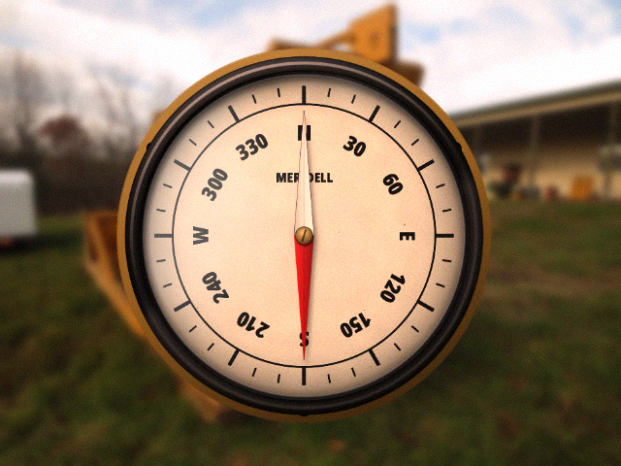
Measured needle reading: 180 °
